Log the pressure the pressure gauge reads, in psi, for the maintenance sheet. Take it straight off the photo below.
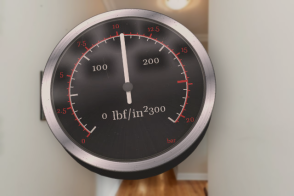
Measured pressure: 150 psi
